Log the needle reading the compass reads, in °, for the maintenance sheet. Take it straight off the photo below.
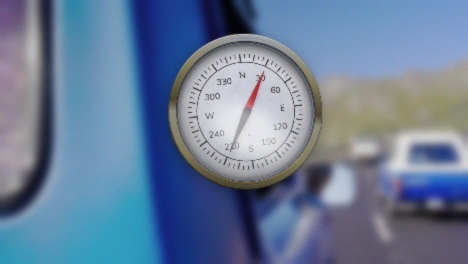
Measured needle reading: 30 °
